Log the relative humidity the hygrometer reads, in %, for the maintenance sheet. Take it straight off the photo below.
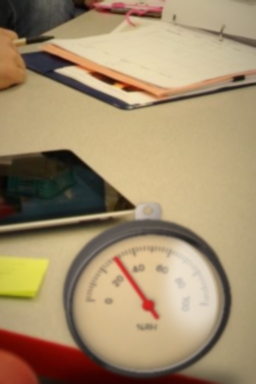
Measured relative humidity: 30 %
